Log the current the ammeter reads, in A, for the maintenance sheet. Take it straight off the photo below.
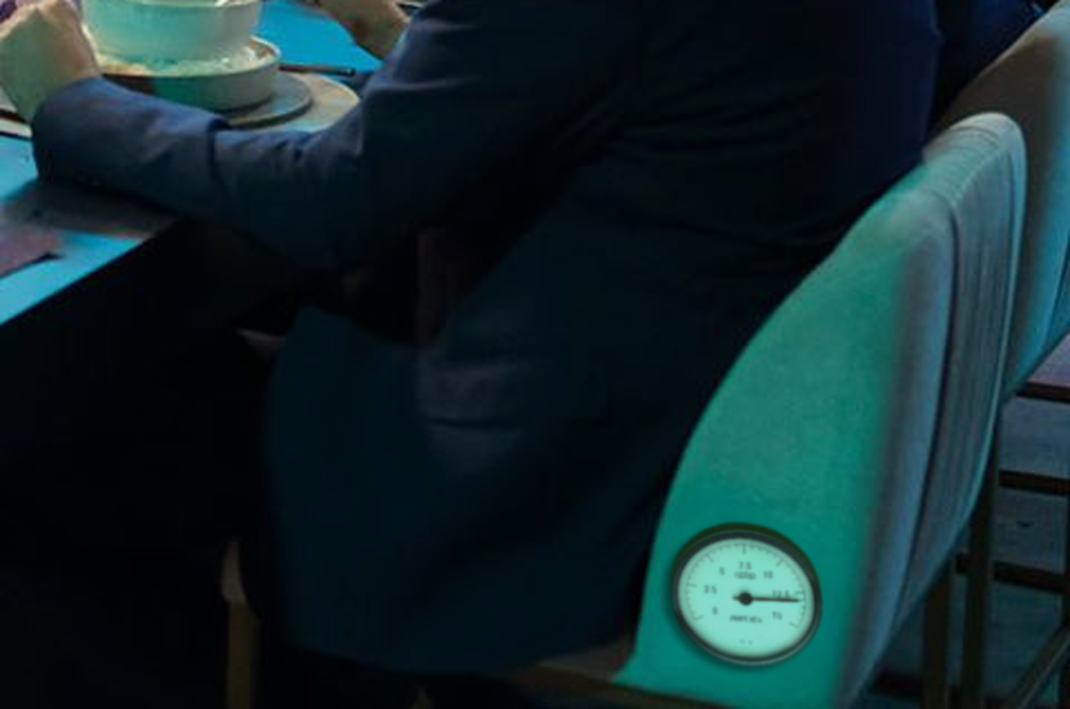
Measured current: 13 A
